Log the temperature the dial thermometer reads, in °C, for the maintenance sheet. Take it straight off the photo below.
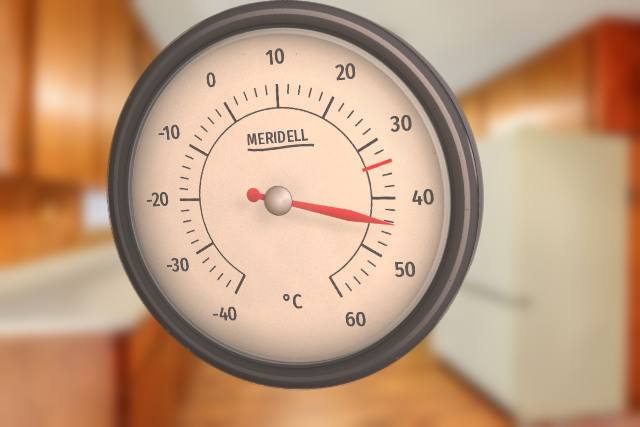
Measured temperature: 44 °C
